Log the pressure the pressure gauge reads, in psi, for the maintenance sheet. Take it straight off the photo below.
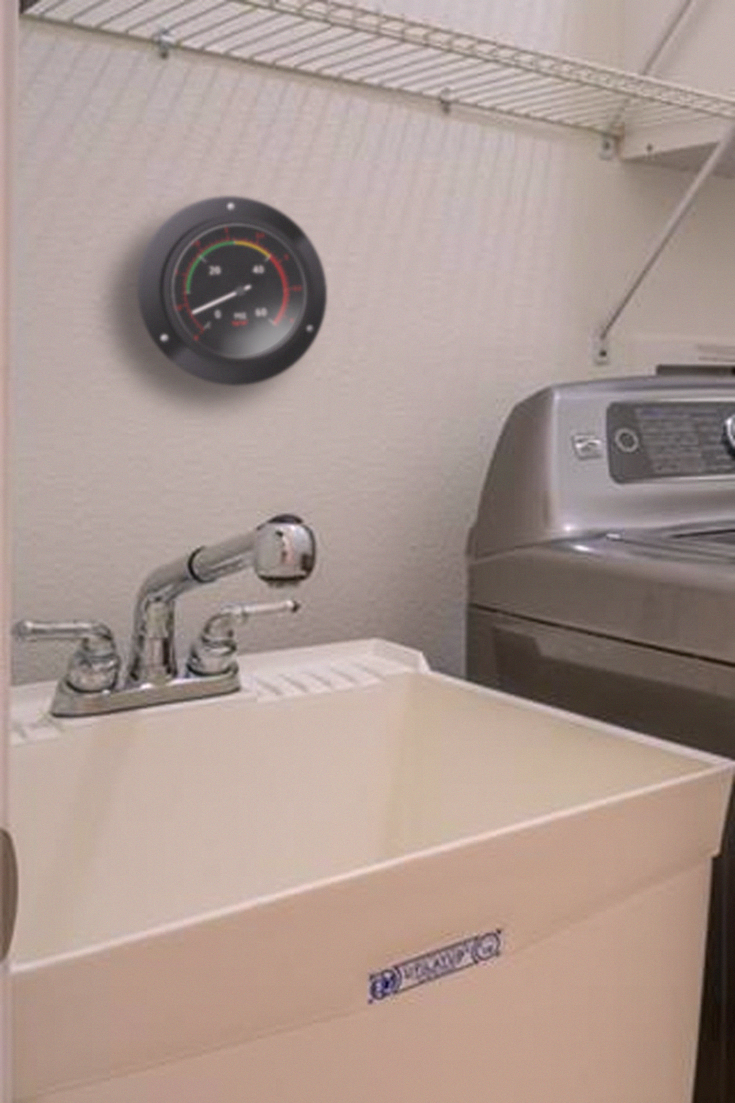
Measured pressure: 5 psi
